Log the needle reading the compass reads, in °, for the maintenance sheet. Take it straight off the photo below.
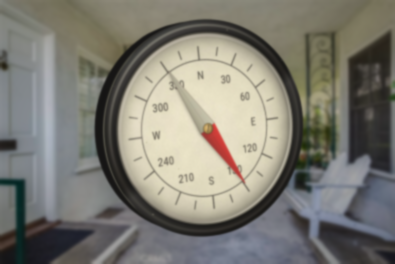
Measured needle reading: 150 °
